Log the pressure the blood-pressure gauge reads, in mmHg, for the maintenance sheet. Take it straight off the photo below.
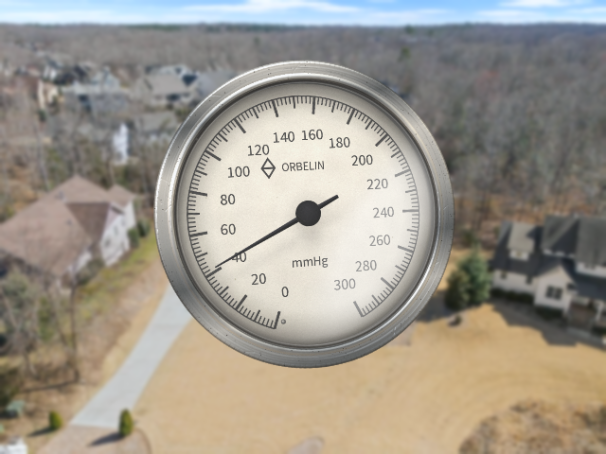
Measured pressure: 42 mmHg
